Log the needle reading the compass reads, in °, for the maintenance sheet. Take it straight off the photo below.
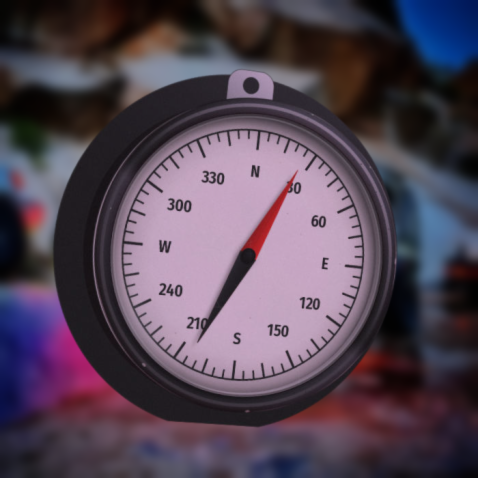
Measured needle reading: 25 °
